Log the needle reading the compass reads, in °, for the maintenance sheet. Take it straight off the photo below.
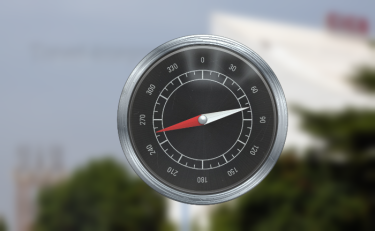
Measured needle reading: 255 °
